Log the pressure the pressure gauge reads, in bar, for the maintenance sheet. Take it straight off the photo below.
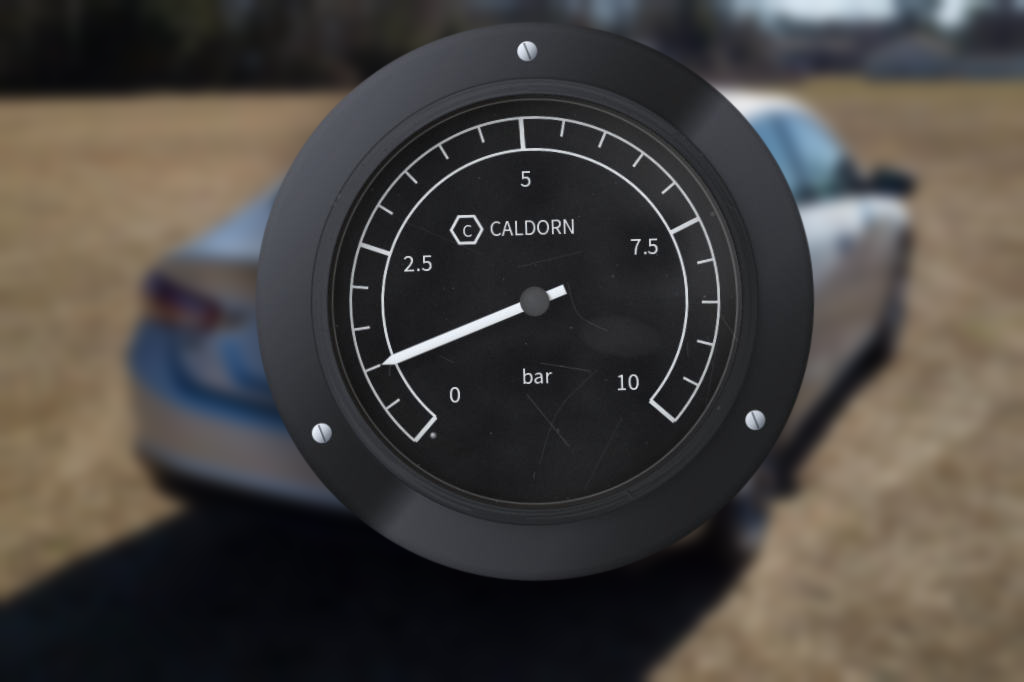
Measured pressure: 1 bar
